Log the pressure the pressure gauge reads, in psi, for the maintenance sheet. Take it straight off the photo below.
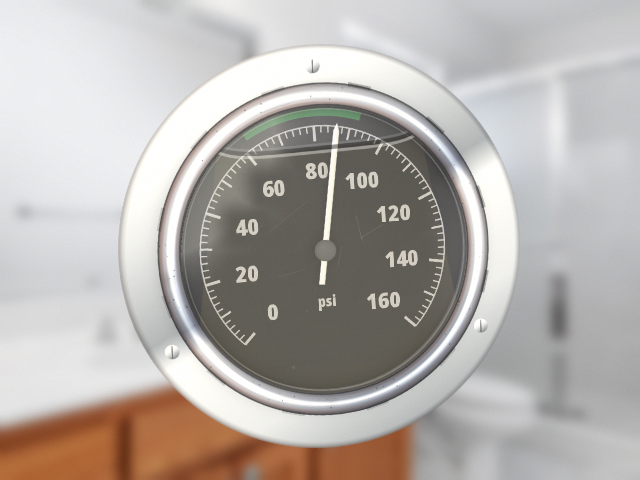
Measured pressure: 86 psi
